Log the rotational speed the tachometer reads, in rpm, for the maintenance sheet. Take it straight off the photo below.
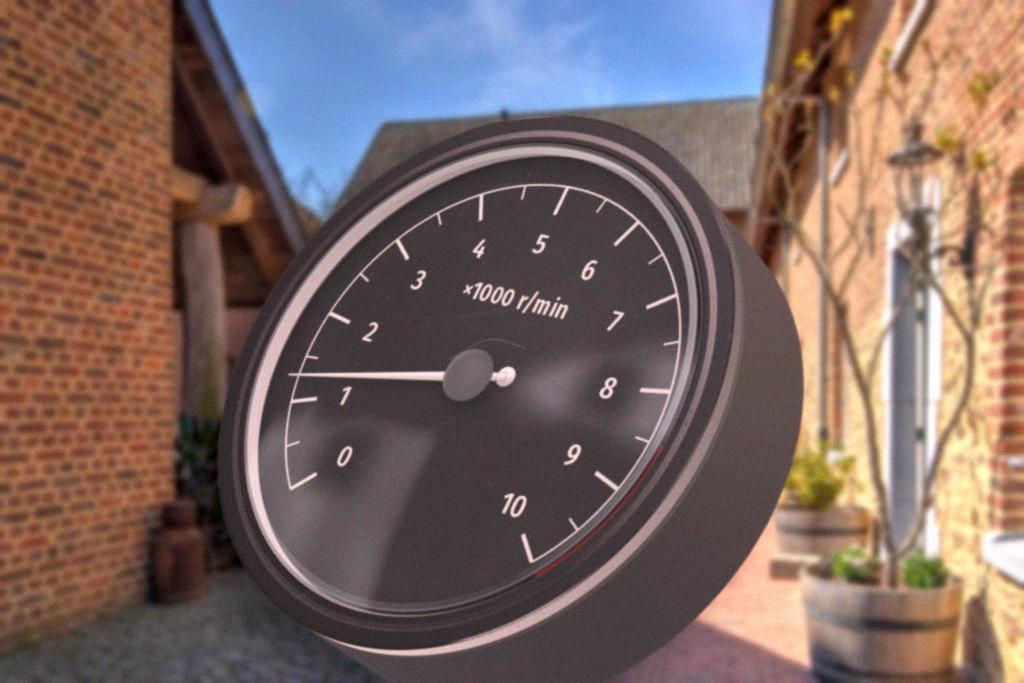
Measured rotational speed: 1250 rpm
